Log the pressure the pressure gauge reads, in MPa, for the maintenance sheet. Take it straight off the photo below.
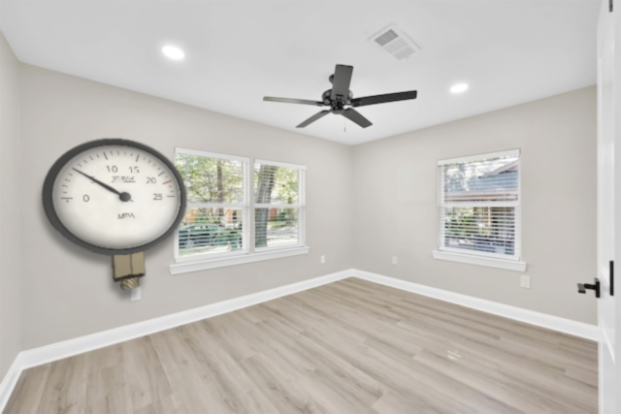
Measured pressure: 5 MPa
